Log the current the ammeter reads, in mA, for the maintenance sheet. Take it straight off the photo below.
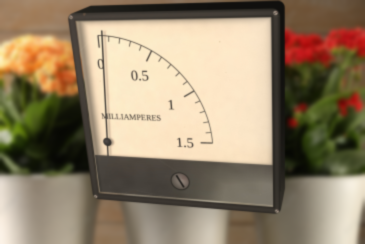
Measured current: 0.05 mA
